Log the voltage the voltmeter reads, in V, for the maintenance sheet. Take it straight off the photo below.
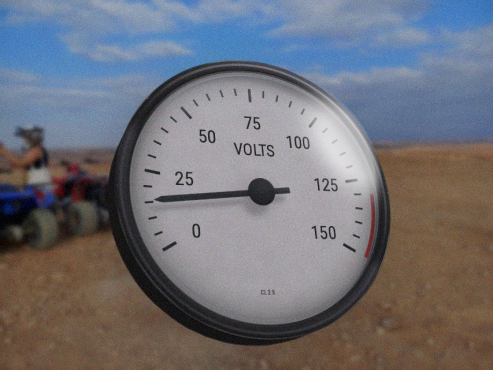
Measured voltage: 15 V
